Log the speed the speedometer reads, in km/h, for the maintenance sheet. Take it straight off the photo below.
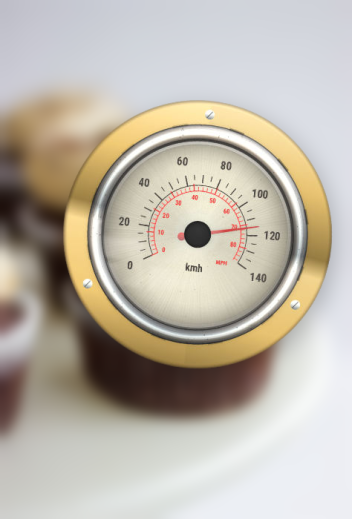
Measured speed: 115 km/h
